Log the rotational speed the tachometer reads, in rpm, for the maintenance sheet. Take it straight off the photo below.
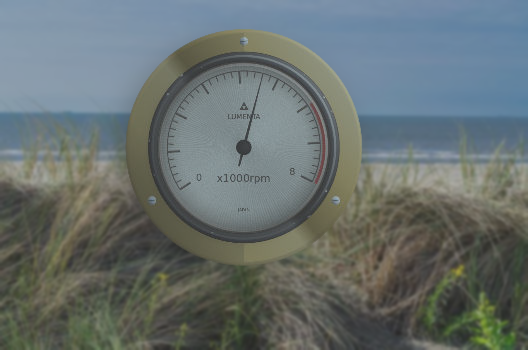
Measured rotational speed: 4600 rpm
